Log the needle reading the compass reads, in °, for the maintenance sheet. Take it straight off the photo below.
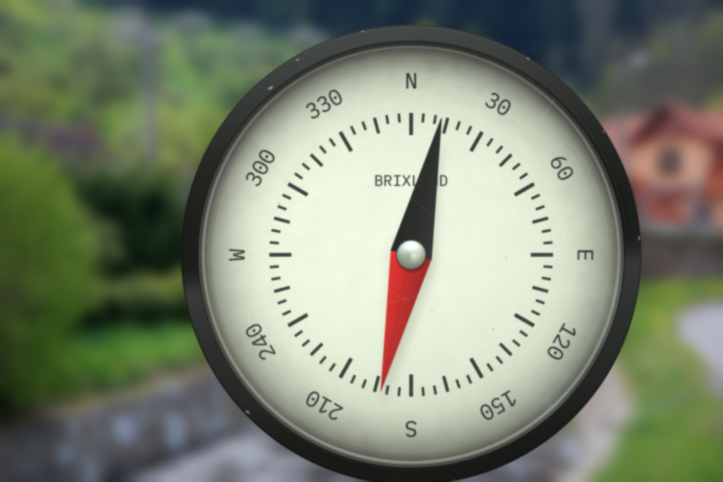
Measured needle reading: 192.5 °
